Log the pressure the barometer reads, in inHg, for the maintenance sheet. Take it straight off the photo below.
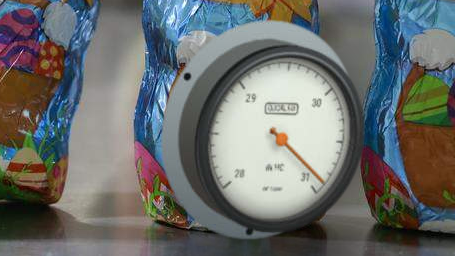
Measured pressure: 30.9 inHg
